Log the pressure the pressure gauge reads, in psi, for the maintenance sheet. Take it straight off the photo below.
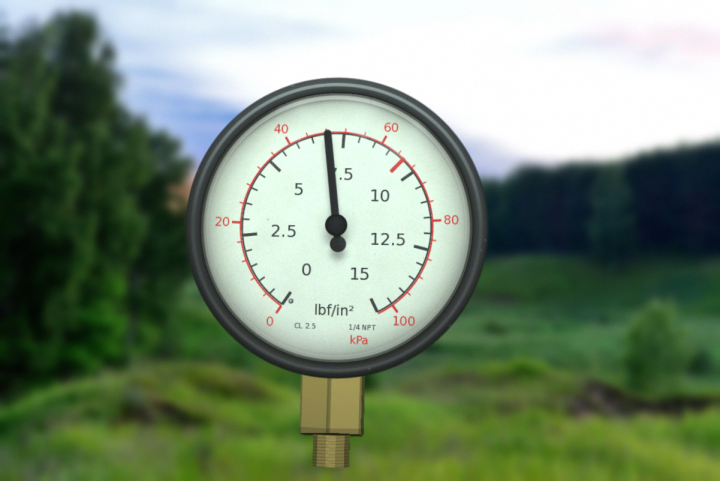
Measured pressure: 7 psi
